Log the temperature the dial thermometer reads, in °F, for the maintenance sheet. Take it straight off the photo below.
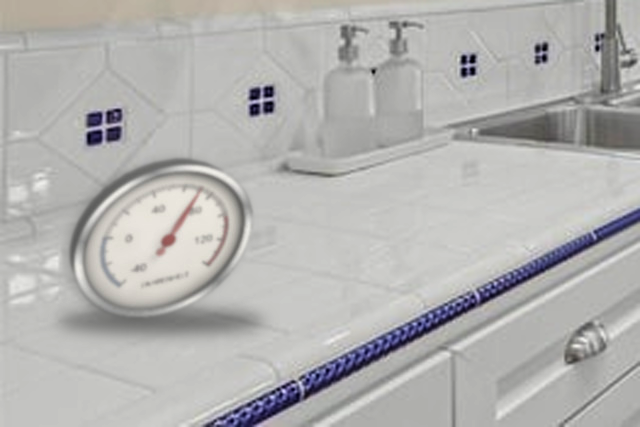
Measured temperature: 70 °F
